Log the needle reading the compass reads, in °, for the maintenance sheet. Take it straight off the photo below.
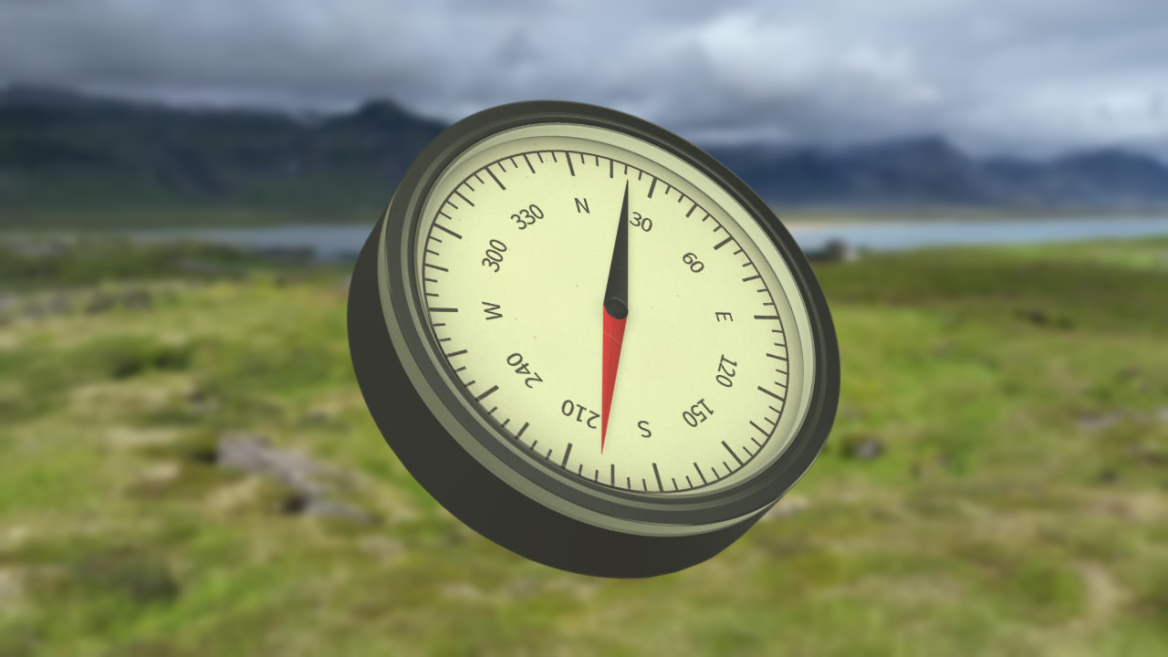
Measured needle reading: 200 °
